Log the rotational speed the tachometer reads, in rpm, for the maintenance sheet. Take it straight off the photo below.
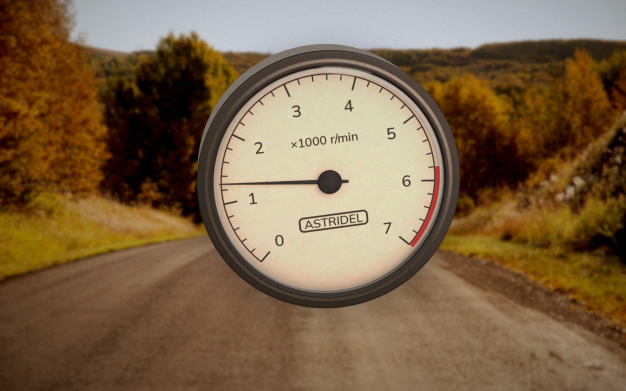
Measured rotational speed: 1300 rpm
